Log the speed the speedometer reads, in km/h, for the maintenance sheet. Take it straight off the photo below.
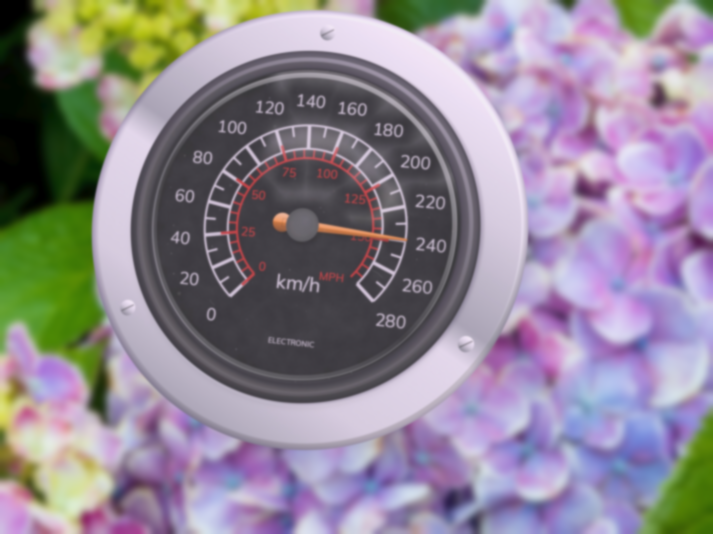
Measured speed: 240 km/h
